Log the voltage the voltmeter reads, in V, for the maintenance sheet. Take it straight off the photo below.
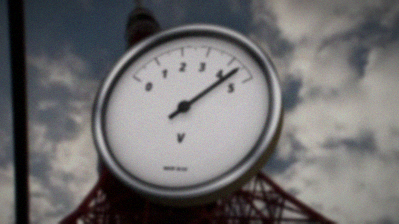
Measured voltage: 4.5 V
